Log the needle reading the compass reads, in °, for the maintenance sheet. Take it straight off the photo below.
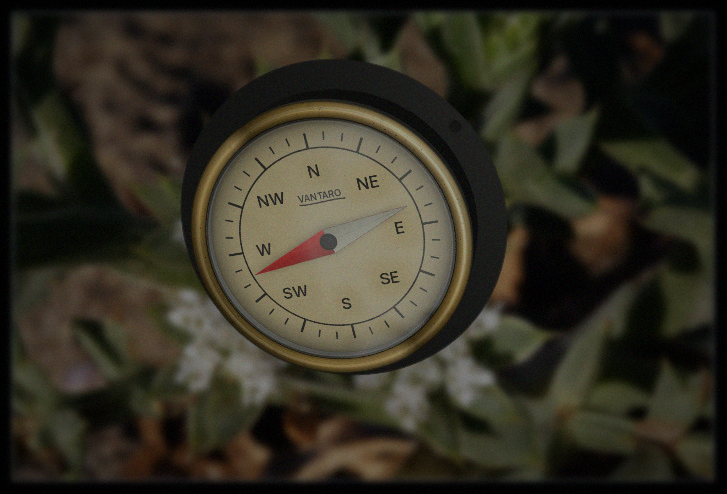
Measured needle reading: 255 °
